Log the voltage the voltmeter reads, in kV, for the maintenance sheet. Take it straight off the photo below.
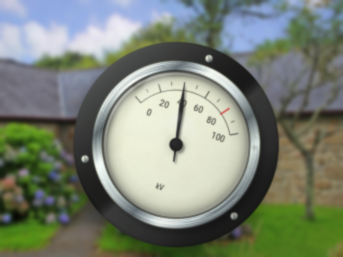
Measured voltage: 40 kV
